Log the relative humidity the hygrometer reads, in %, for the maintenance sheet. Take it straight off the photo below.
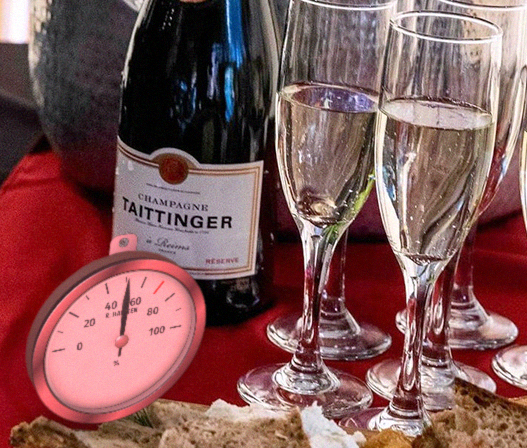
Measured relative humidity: 50 %
